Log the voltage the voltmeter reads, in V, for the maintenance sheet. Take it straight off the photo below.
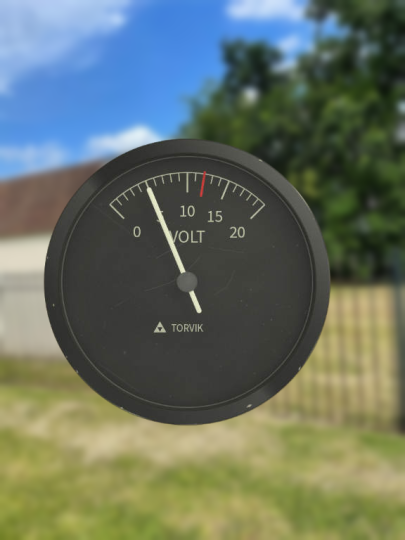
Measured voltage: 5 V
